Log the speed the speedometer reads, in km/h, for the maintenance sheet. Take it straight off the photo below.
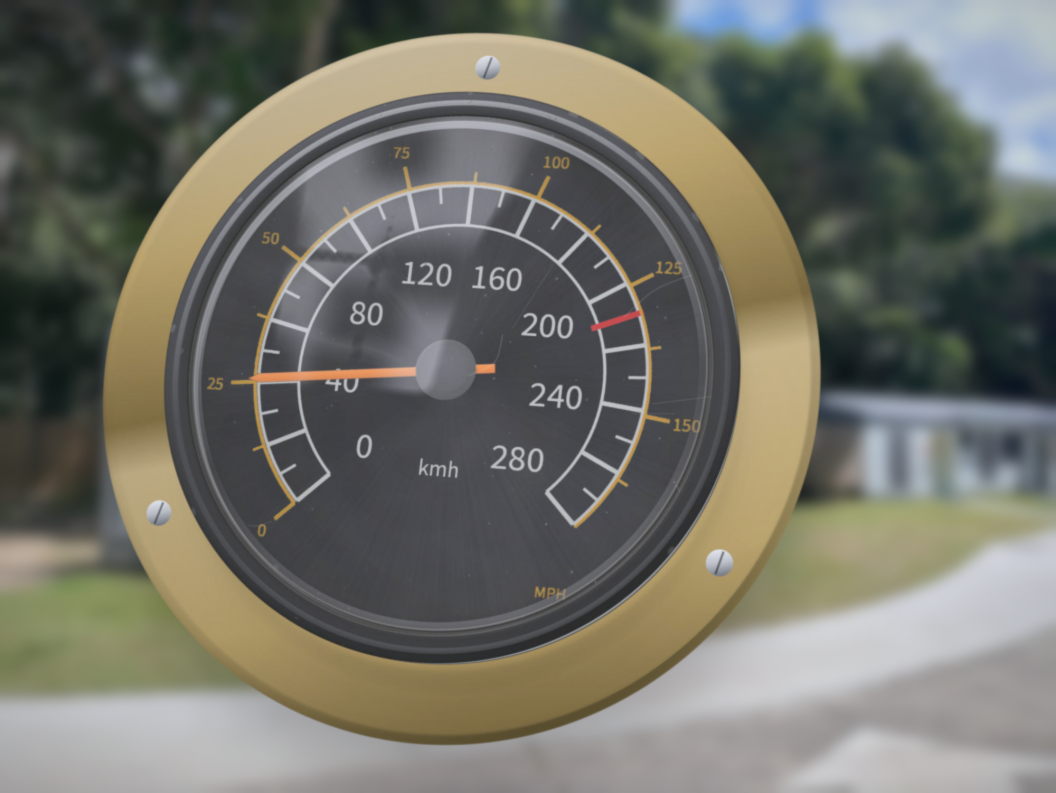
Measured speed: 40 km/h
